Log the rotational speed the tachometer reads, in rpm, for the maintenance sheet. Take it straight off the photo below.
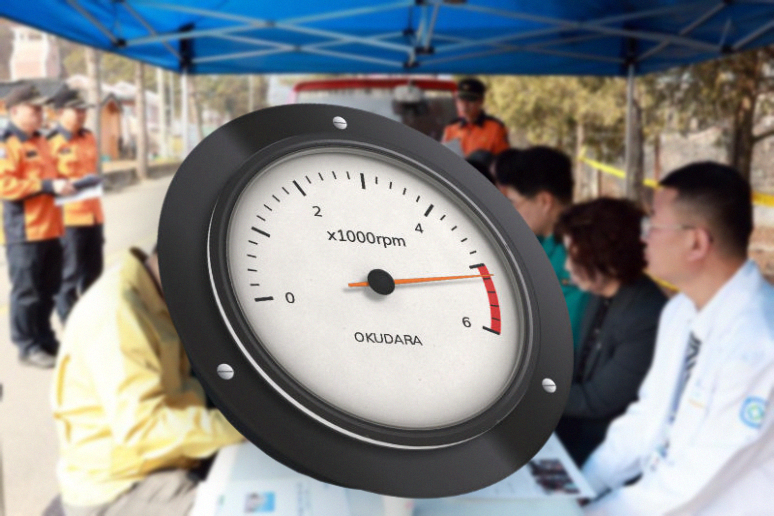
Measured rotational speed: 5200 rpm
